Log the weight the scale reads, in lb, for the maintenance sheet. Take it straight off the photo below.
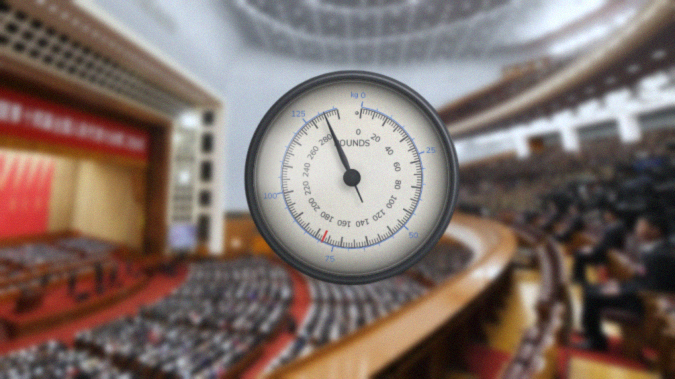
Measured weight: 290 lb
